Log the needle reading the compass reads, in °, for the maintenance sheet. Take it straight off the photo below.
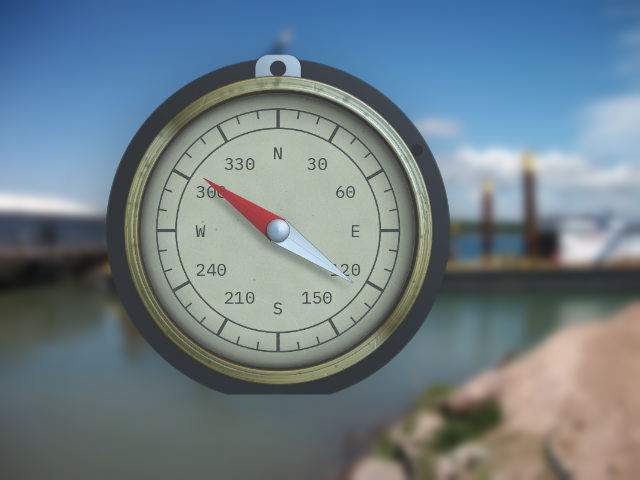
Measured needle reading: 305 °
